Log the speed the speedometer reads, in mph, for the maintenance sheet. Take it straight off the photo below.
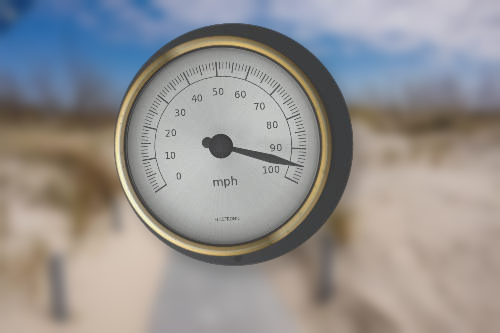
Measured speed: 95 mph
